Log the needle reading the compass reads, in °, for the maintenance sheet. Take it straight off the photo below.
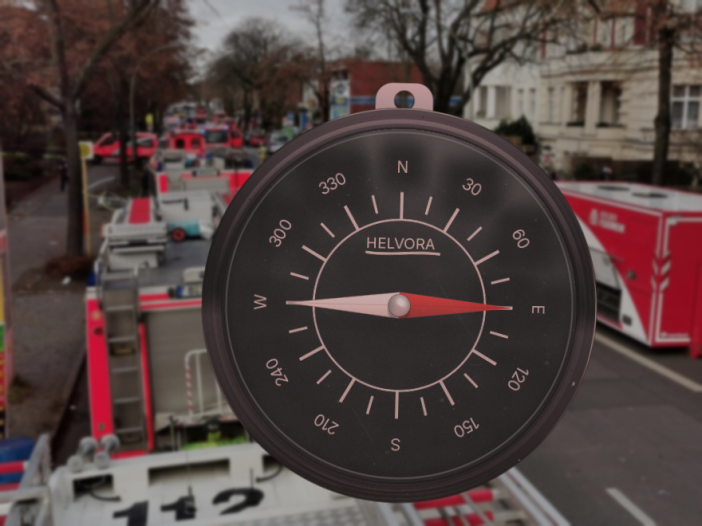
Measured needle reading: 90 °
